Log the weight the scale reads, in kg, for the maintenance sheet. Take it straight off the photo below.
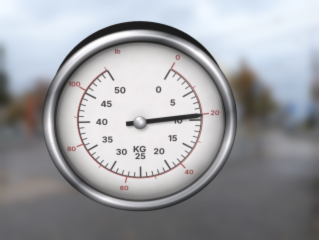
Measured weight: 9 kg
